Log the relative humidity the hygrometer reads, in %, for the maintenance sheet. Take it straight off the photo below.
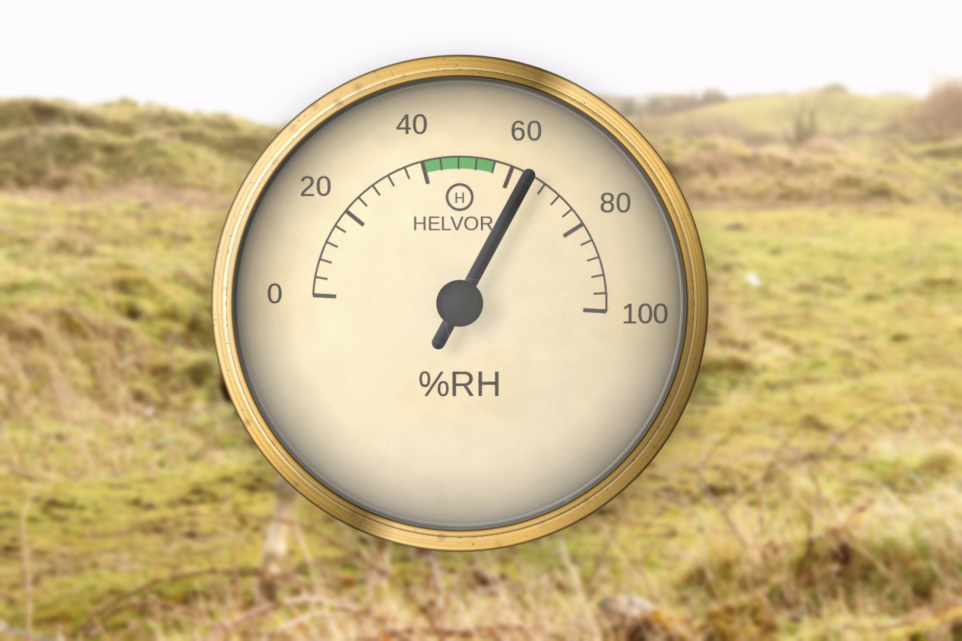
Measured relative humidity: 64 %
